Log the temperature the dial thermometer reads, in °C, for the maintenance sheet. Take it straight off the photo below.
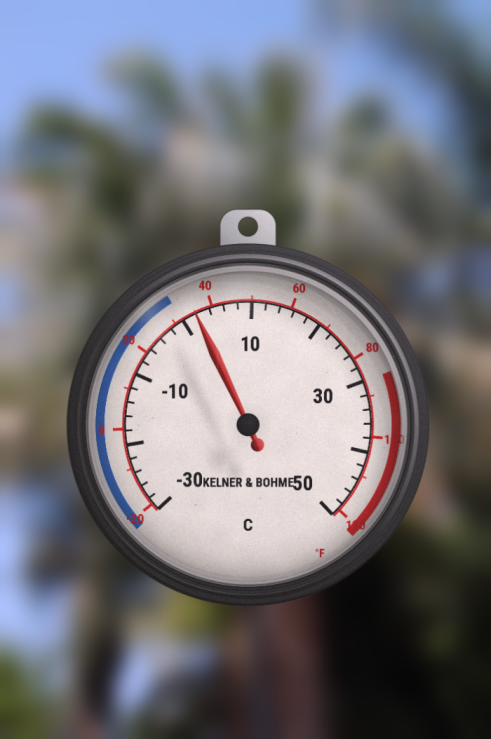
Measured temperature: 2 °C
